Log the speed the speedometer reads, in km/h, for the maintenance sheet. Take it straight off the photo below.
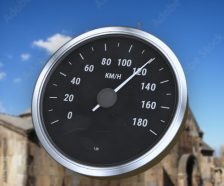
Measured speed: 120 km/h
